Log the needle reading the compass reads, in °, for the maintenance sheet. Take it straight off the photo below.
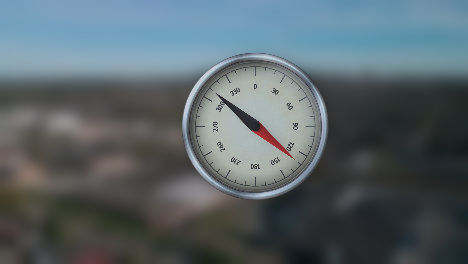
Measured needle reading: 130 °
